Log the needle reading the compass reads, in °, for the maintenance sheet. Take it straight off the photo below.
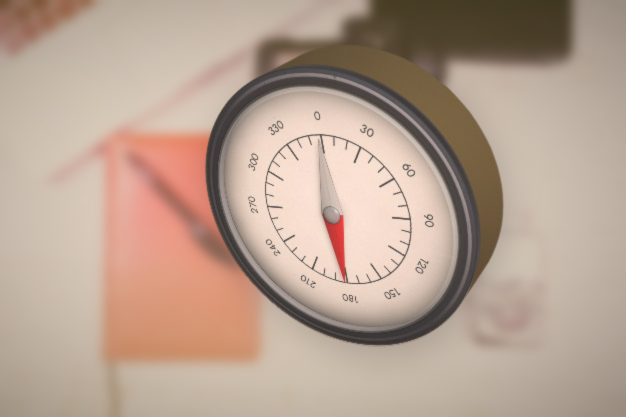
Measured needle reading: 180 °
